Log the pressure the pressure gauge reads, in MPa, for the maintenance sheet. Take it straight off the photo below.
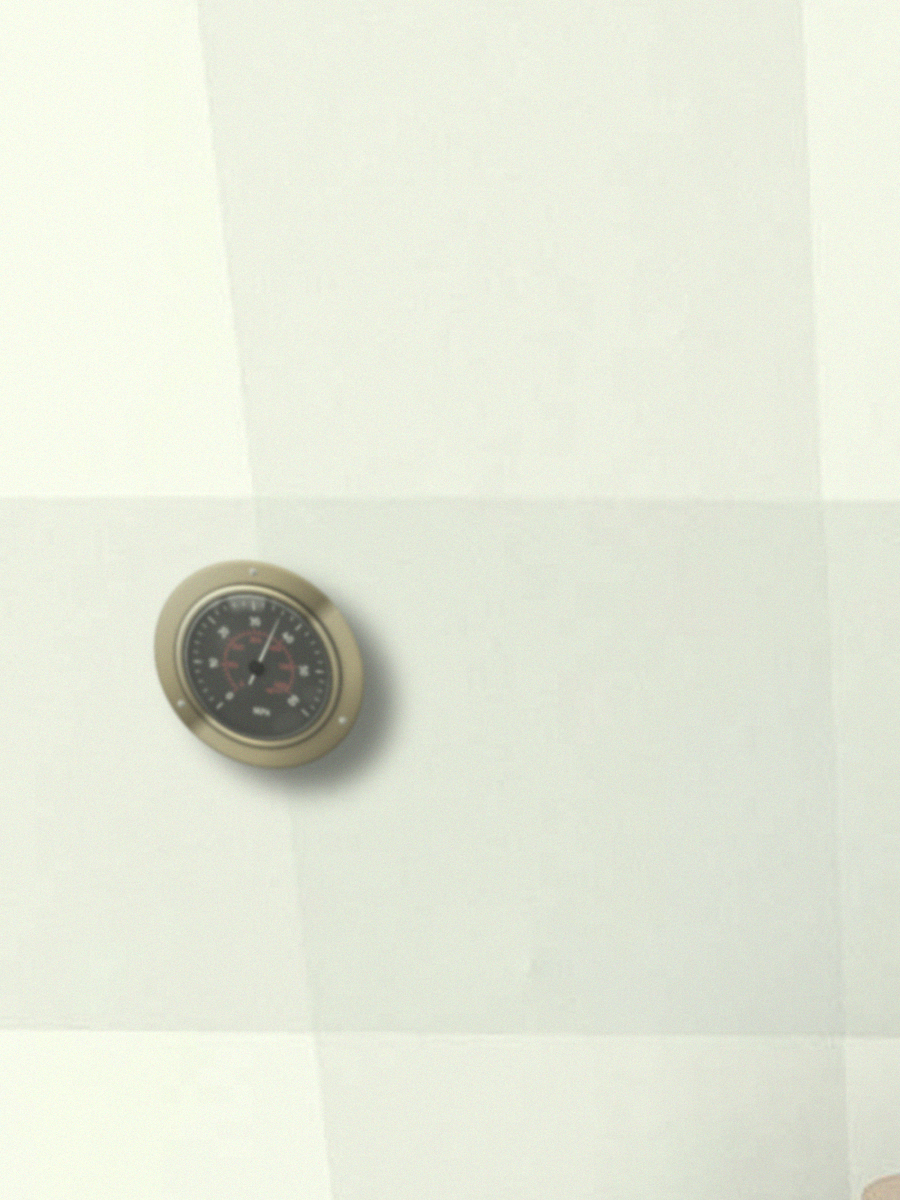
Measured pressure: 36 MPa
